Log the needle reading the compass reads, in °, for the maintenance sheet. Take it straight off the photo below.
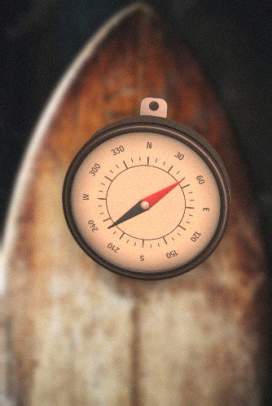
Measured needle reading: 50 °
